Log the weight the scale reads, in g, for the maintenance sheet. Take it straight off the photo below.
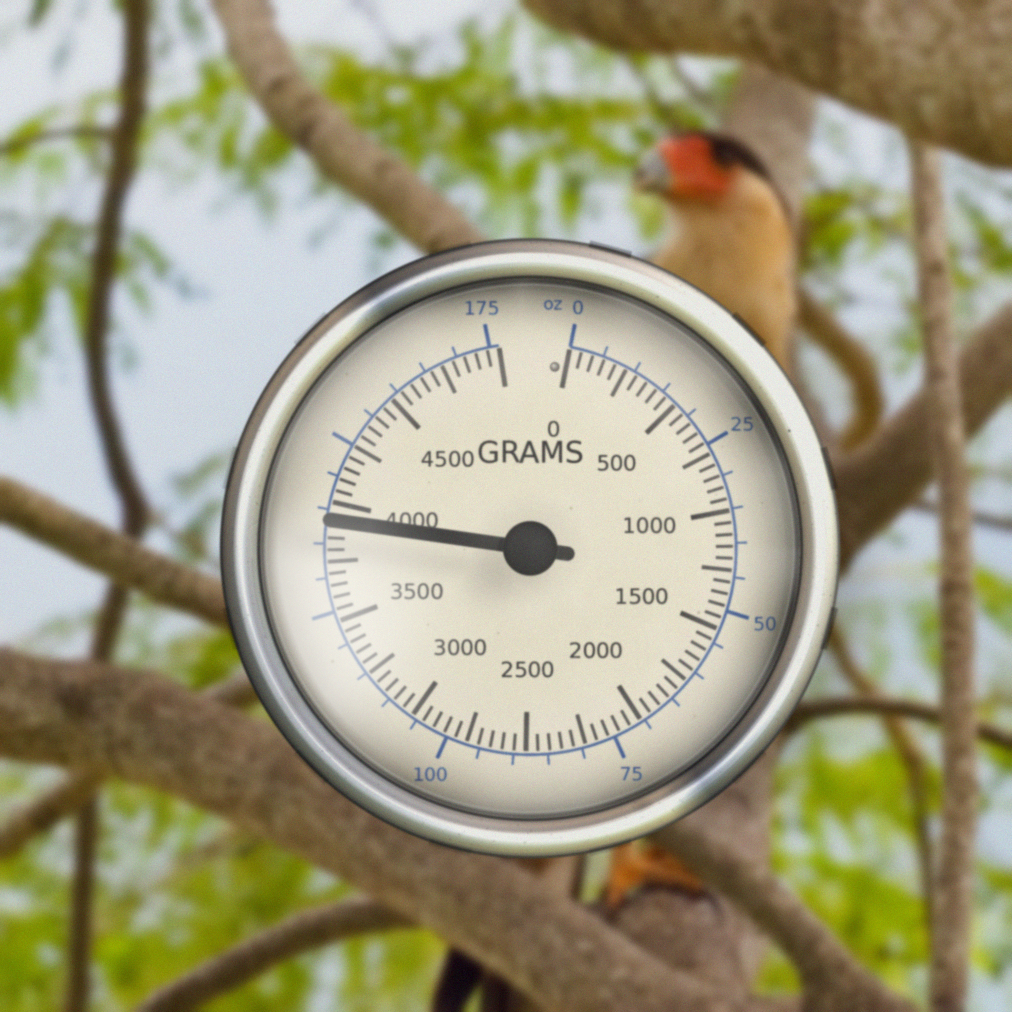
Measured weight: 3925 g
